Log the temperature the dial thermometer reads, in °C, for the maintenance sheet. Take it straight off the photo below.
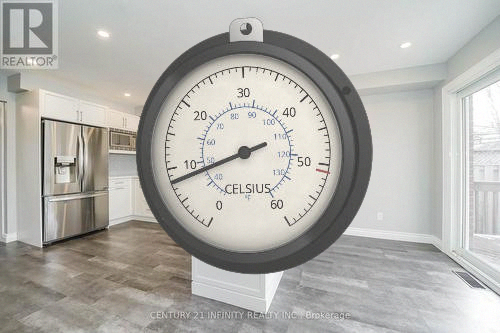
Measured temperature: 8 °C
